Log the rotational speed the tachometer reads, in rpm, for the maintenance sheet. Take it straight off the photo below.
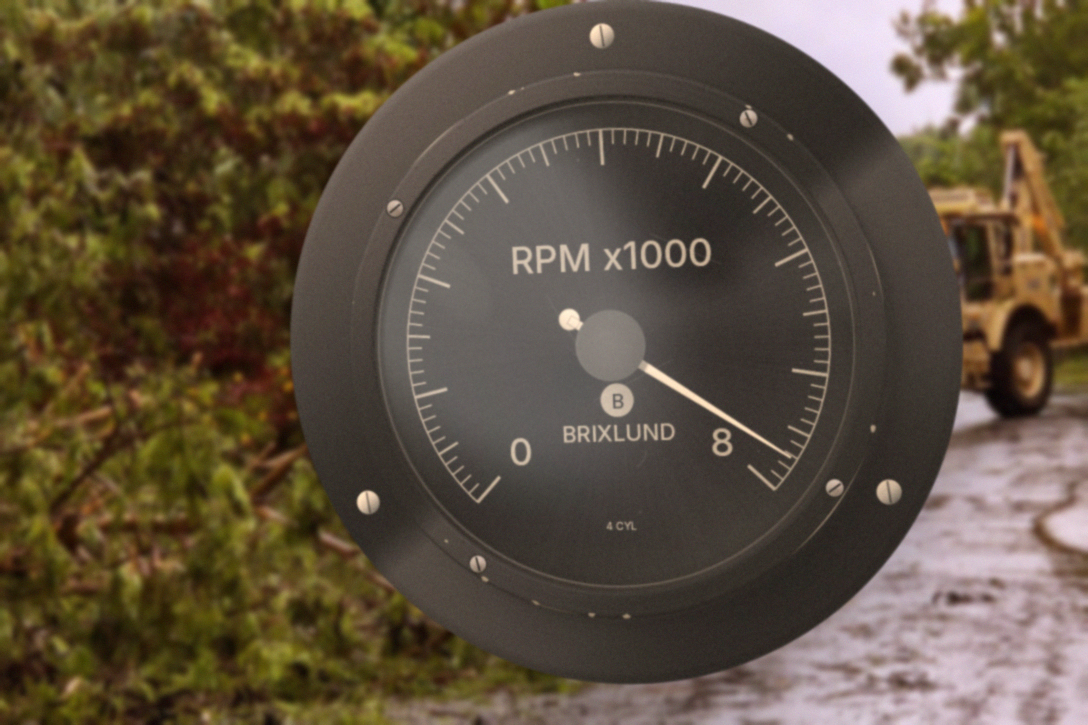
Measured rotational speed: 7700 rpm
